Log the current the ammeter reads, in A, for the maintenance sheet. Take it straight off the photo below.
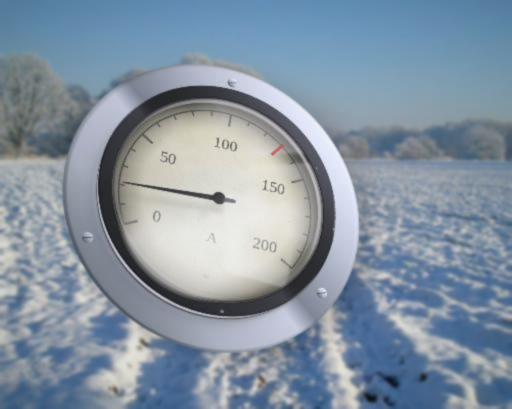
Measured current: 20 A
